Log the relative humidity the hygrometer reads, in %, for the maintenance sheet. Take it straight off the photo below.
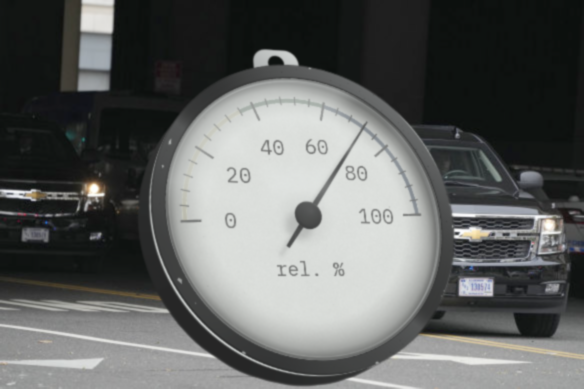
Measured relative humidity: 72 %
